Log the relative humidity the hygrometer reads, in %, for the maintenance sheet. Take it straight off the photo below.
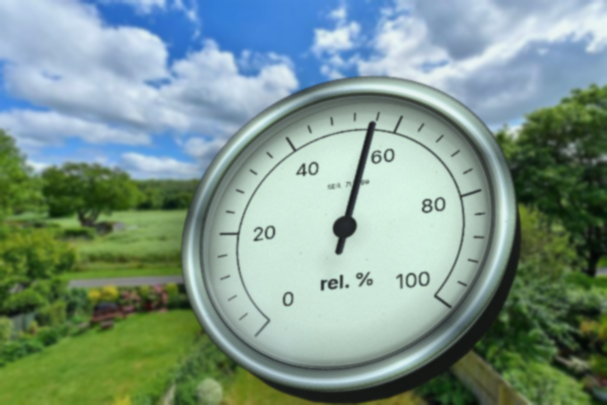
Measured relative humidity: 56 %
